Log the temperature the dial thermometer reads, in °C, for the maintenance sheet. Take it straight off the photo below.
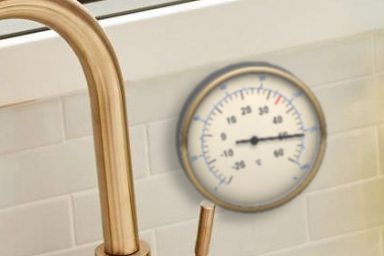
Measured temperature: 50 °C
